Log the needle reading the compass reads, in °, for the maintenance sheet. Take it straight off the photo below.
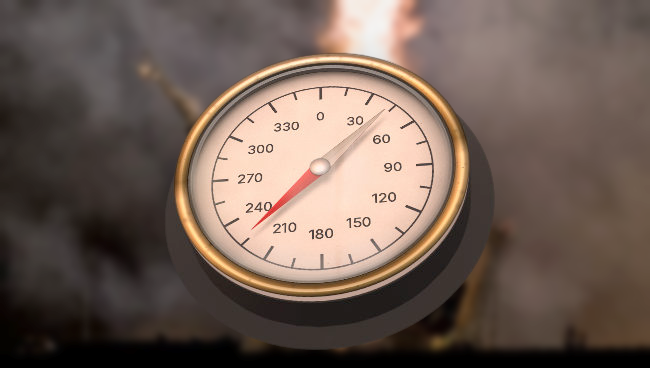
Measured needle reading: 225 °
